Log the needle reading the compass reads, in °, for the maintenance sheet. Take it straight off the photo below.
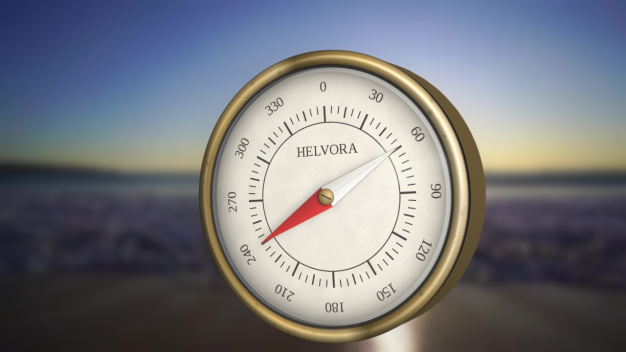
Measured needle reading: 240 °
